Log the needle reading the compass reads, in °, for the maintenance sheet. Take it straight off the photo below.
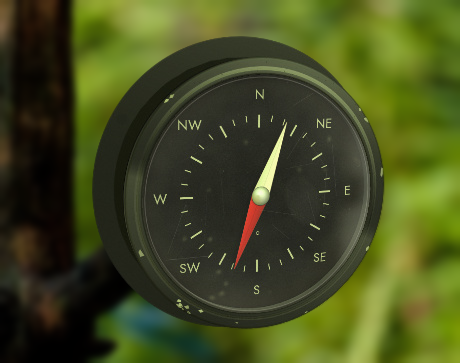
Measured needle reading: 200 °
